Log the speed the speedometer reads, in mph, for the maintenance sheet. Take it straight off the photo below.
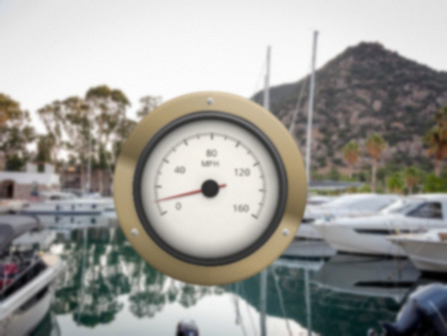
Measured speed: 10 mph
